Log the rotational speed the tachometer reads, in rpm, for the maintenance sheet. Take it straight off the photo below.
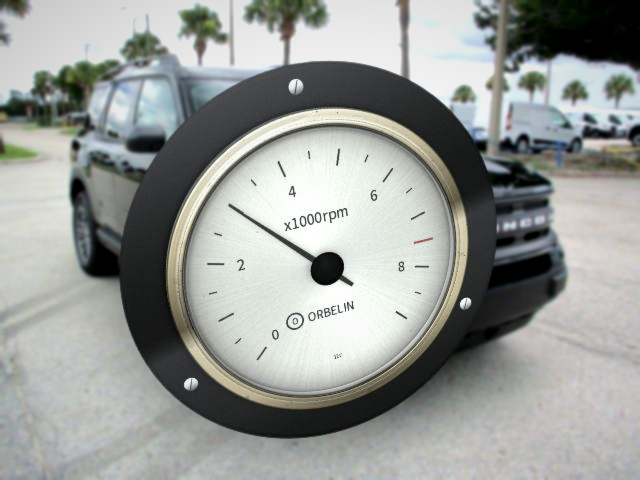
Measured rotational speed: 3000 rpm
